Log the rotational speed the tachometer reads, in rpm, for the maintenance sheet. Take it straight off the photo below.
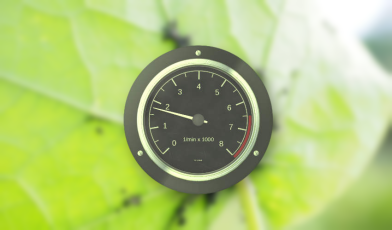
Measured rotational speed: 1750 rpm
